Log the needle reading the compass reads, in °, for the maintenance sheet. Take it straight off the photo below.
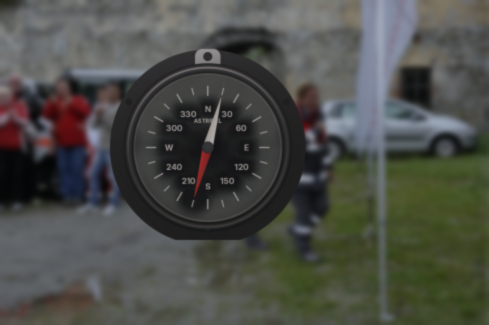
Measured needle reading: 195 °
